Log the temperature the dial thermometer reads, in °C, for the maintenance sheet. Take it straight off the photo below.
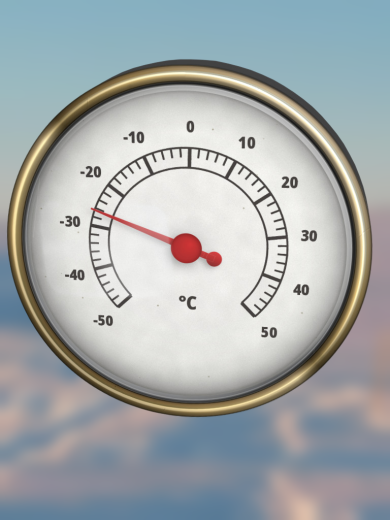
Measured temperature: -26 °C
